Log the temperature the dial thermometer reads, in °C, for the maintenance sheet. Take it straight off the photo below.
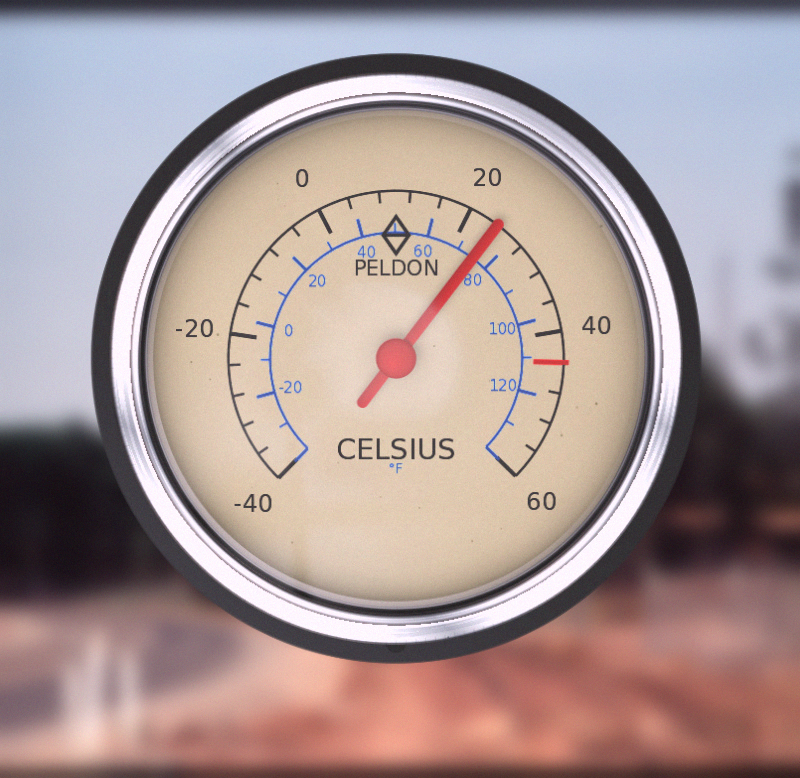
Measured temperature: 24 °C
